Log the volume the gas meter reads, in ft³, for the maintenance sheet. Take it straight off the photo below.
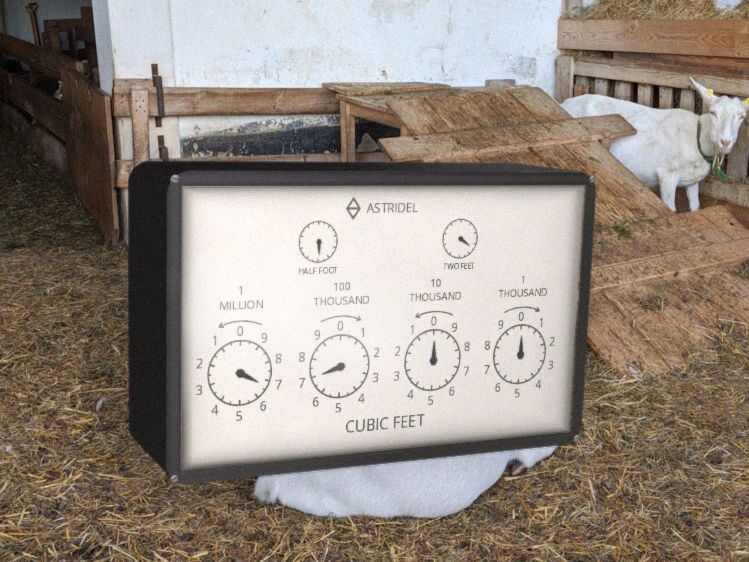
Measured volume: 670000 ft³
